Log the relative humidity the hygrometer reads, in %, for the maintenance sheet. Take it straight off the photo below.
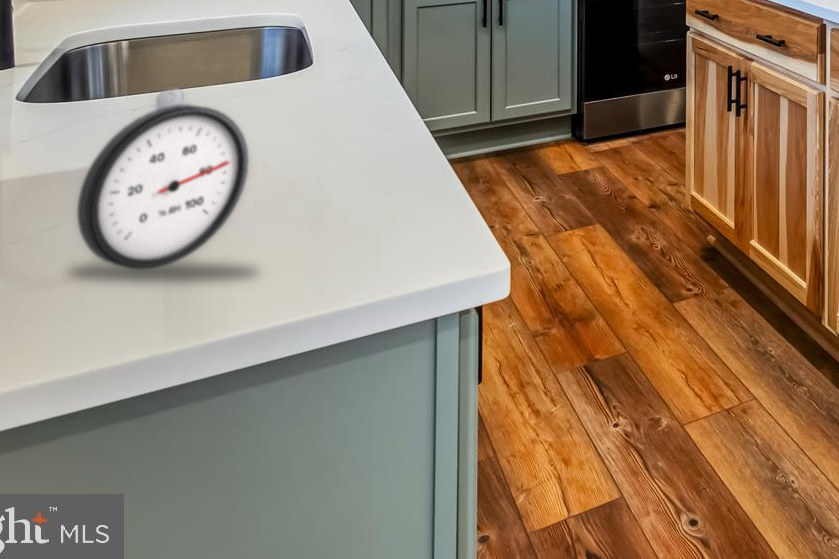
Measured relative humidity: 80 %
